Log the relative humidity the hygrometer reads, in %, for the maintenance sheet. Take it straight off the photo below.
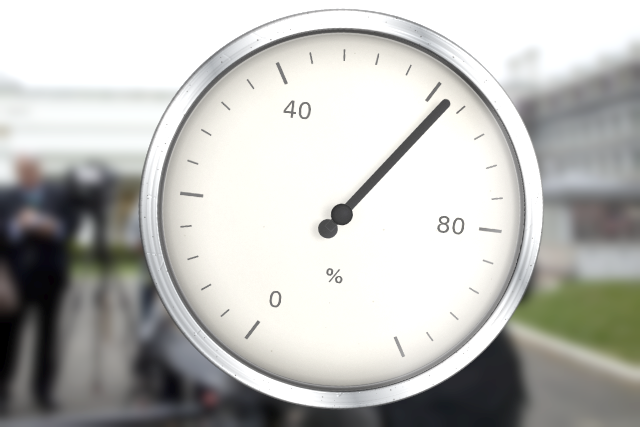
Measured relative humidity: 62 %
